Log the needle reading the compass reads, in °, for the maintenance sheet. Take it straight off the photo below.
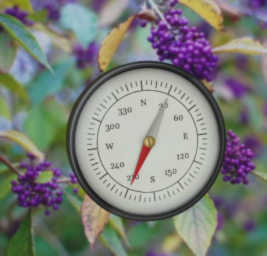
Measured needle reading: 210 °
